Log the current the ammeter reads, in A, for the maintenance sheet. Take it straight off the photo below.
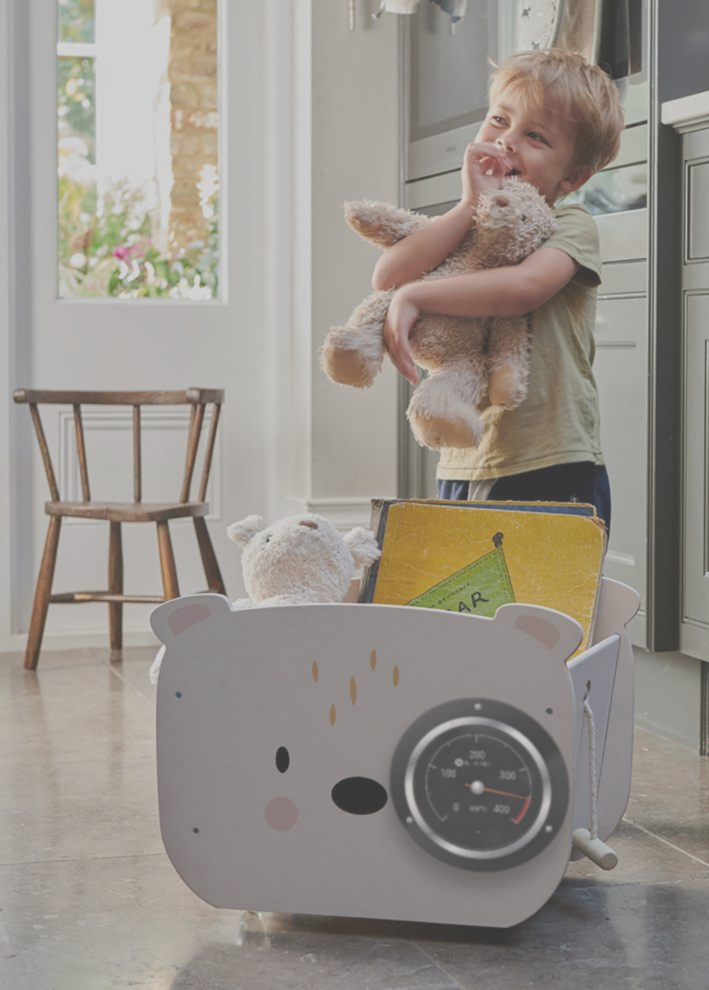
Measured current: 350 A
